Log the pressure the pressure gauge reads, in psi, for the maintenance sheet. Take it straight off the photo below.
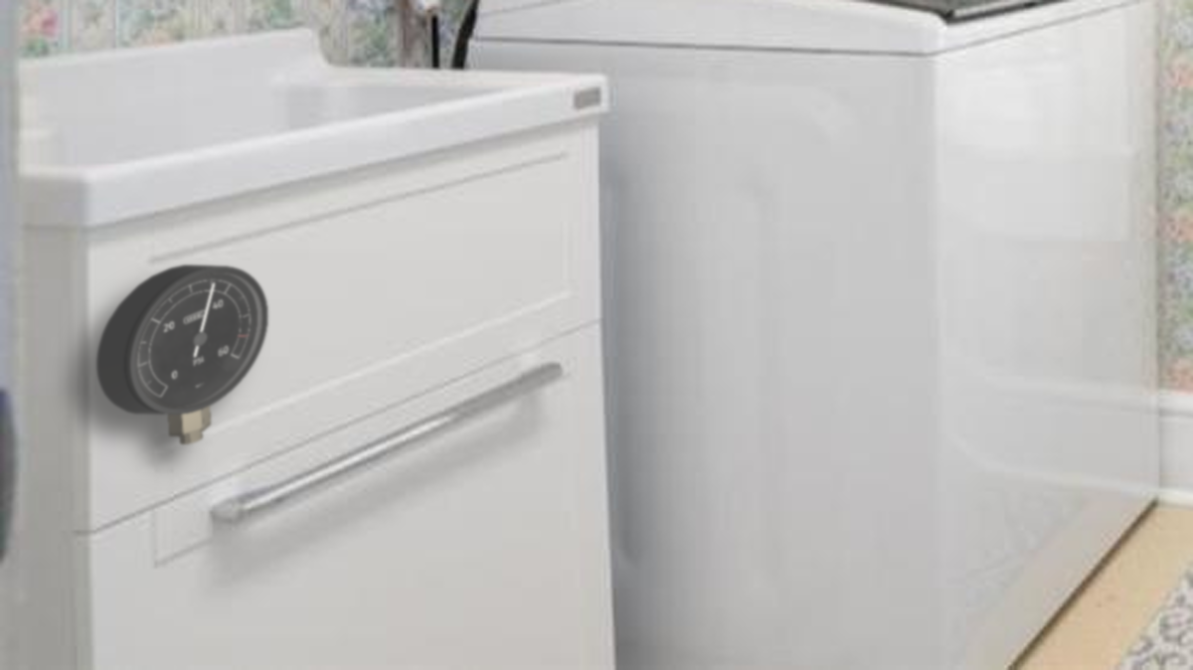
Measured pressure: 35 psi
